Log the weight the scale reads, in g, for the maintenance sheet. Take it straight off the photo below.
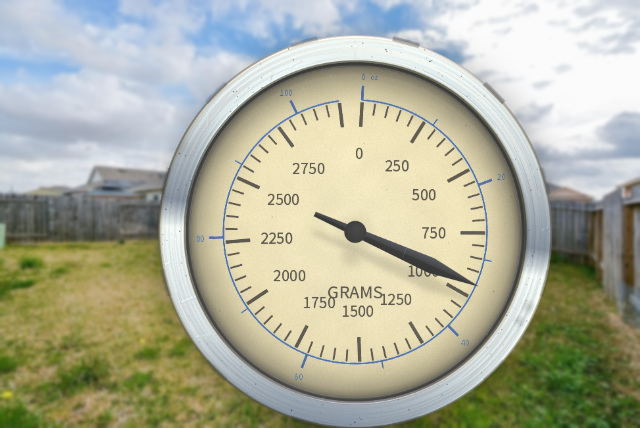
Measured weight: 950 g
